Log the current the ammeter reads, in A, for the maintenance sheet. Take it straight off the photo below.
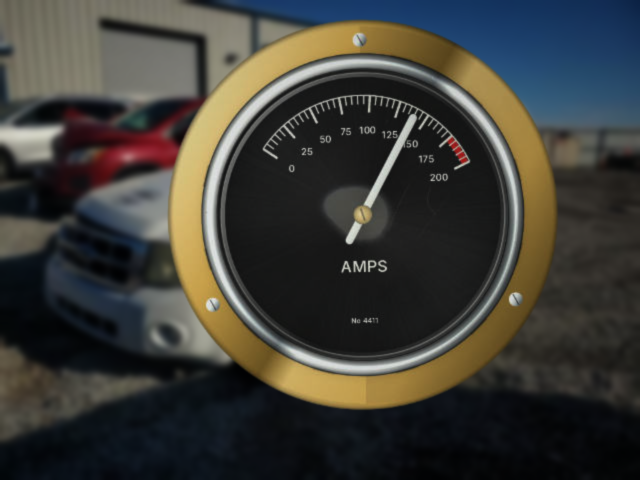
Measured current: 140 A
